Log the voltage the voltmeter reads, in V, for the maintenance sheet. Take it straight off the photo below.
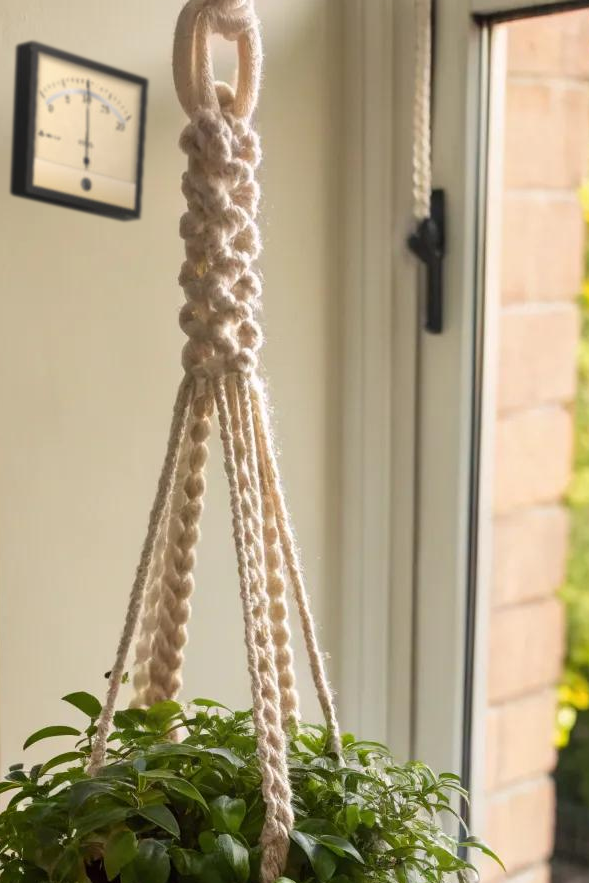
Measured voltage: 10 V
